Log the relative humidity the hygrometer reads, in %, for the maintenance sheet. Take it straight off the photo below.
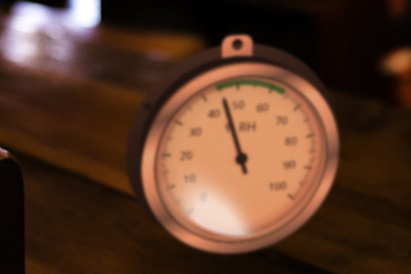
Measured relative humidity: 45 %
